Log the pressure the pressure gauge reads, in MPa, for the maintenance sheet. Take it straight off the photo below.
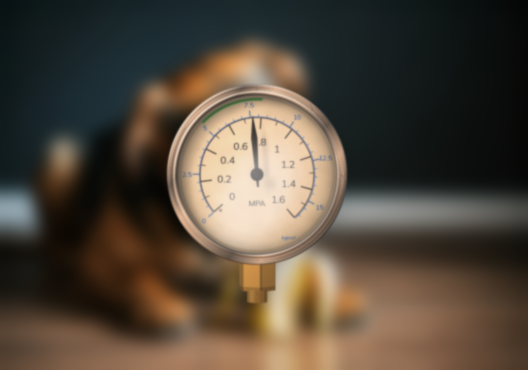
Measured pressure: 0.75 MPa
